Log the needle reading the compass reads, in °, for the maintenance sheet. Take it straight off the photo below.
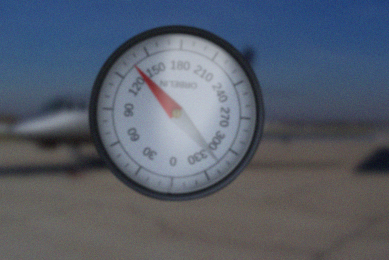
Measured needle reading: 135 °
